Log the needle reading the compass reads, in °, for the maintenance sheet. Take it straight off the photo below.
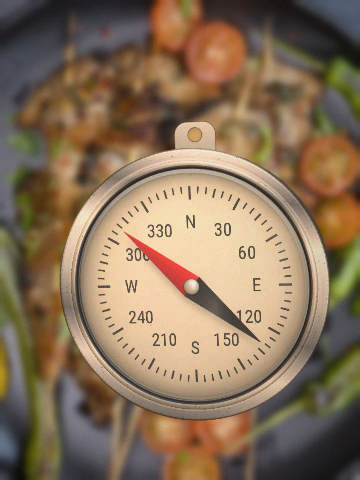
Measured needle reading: 310 °
